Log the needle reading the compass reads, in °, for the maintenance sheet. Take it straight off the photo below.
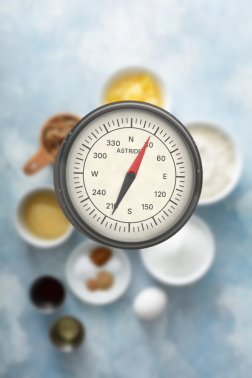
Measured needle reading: 25 °
